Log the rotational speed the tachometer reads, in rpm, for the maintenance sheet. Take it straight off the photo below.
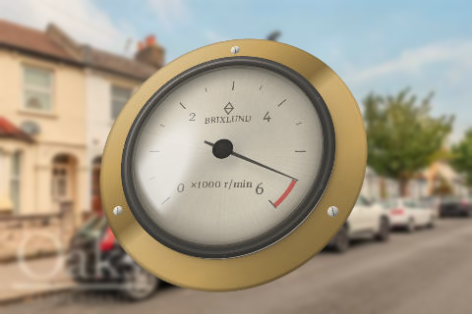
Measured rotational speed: 5500 rpm
